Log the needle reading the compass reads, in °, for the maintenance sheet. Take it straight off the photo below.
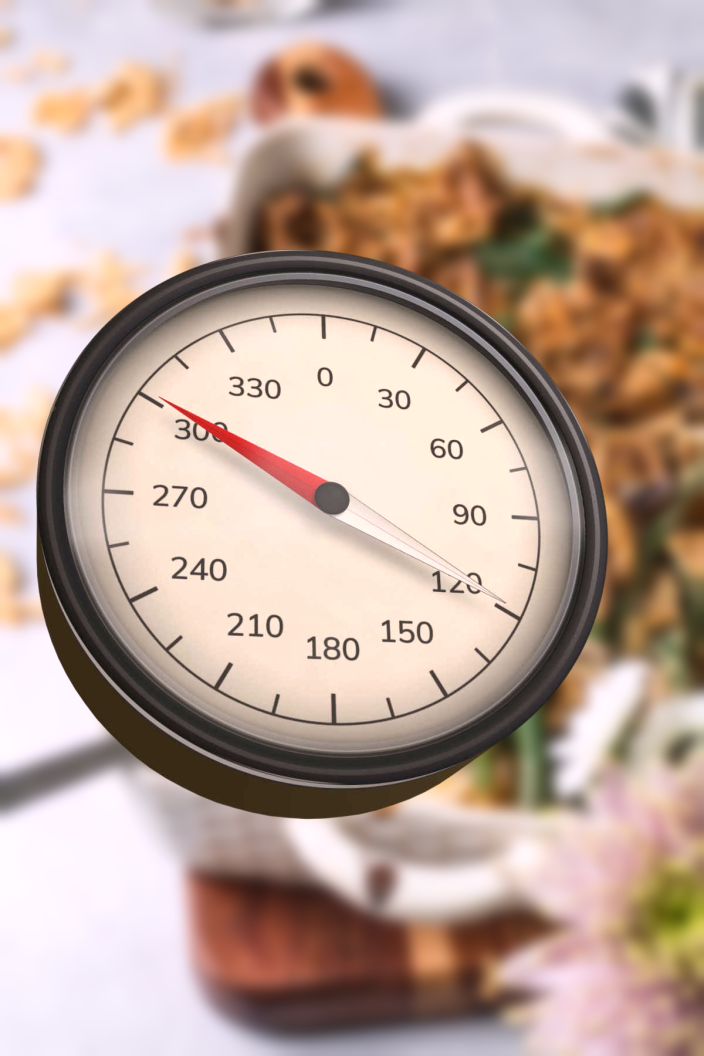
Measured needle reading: 300 °
